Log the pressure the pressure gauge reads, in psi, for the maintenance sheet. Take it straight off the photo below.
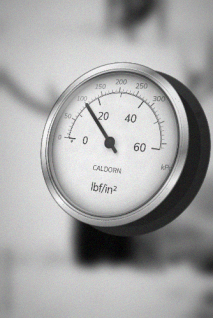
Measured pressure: 15 psi
